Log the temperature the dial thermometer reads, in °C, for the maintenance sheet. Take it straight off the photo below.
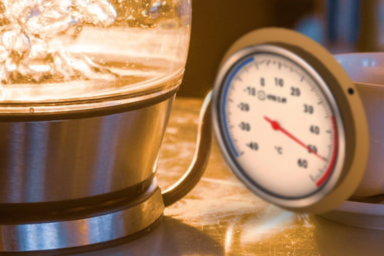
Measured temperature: 50 °C
